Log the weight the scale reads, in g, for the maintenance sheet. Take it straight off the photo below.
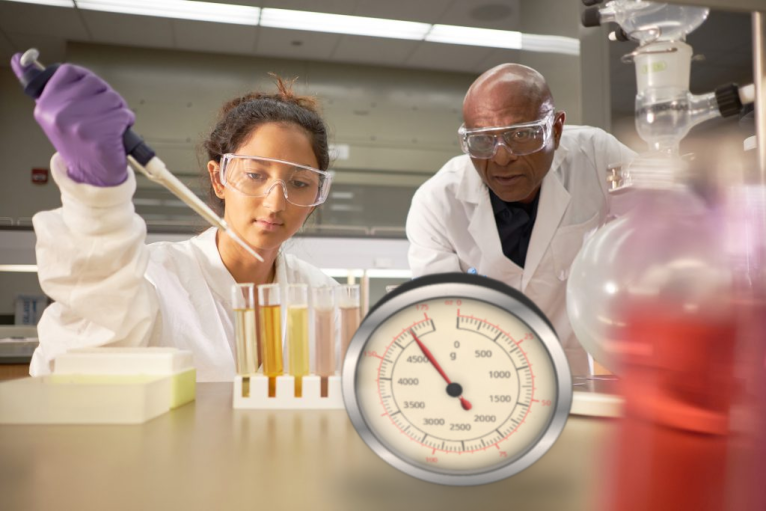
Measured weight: 4750 g
